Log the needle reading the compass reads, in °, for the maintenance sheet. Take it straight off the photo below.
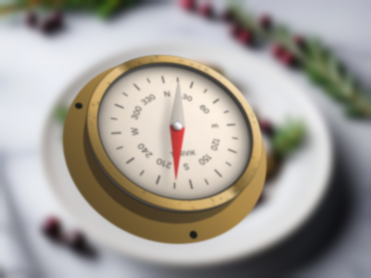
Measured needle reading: 195 °
